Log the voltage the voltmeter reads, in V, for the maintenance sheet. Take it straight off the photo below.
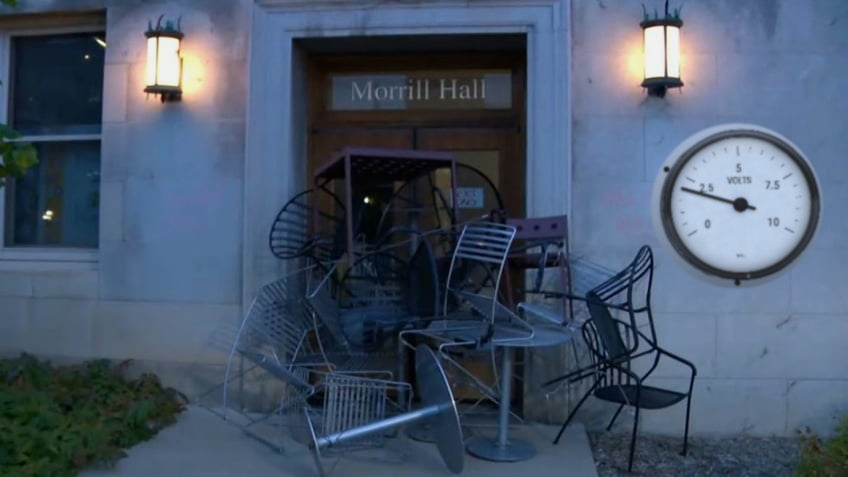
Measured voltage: 2 V
